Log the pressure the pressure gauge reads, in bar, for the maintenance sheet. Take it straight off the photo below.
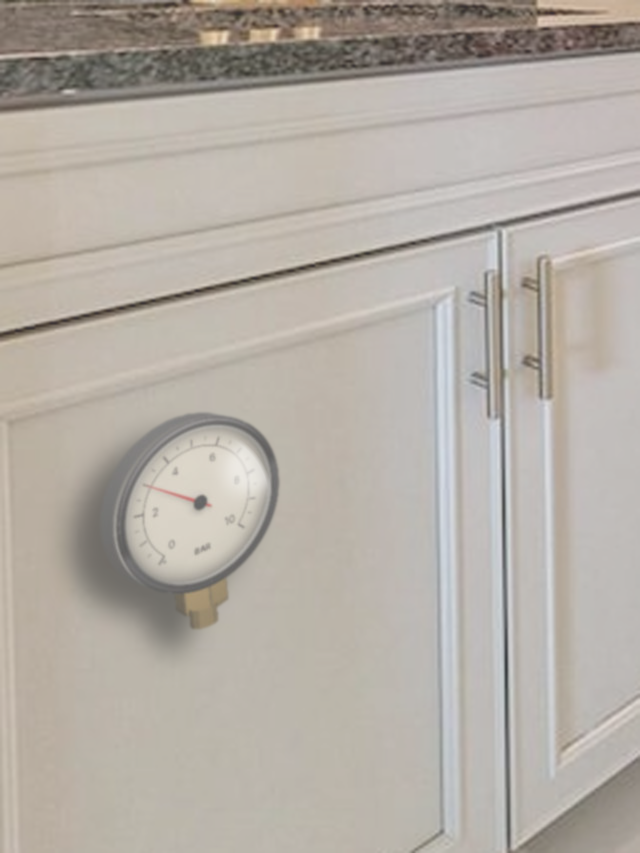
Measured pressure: 3 bar
